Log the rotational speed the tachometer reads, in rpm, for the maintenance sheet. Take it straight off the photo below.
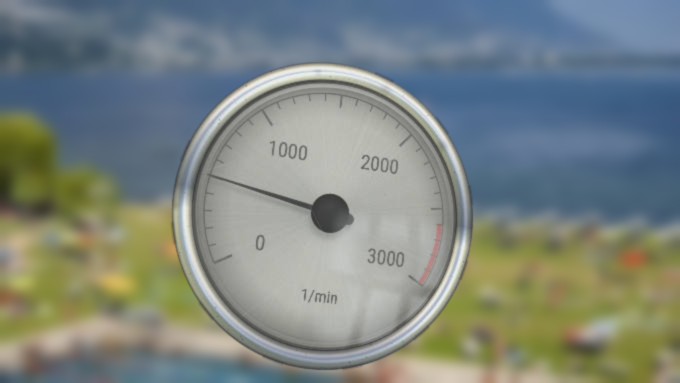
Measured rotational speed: 500 rpm
